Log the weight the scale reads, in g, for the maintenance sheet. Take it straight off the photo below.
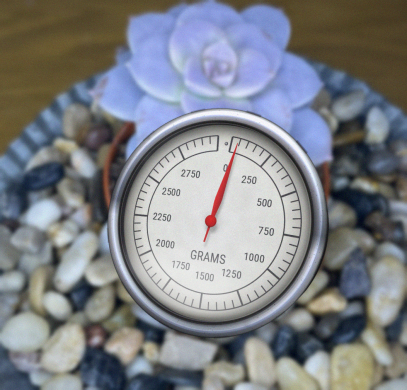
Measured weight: 50 g
